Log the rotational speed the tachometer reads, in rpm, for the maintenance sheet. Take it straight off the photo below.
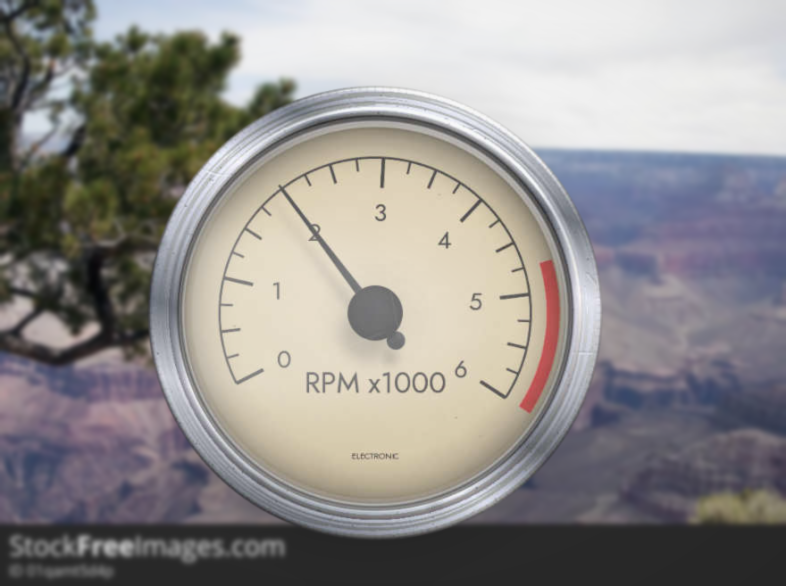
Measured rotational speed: 2000 rpm
